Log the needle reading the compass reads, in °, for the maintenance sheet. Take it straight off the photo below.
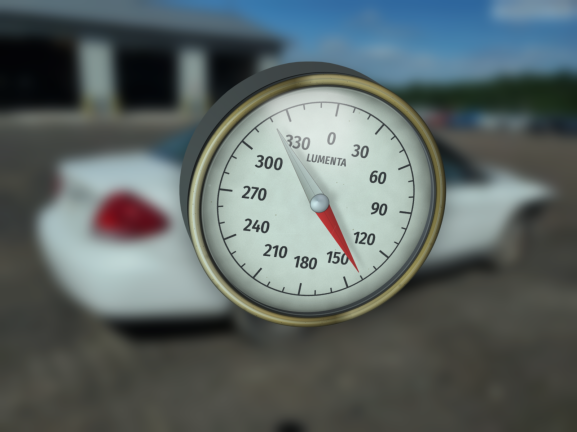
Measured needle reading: 140 °
